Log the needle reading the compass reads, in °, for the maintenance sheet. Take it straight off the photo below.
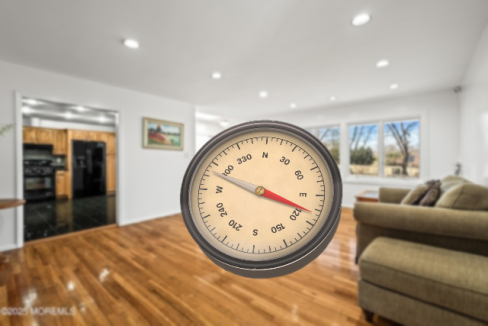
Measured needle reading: 110 °
